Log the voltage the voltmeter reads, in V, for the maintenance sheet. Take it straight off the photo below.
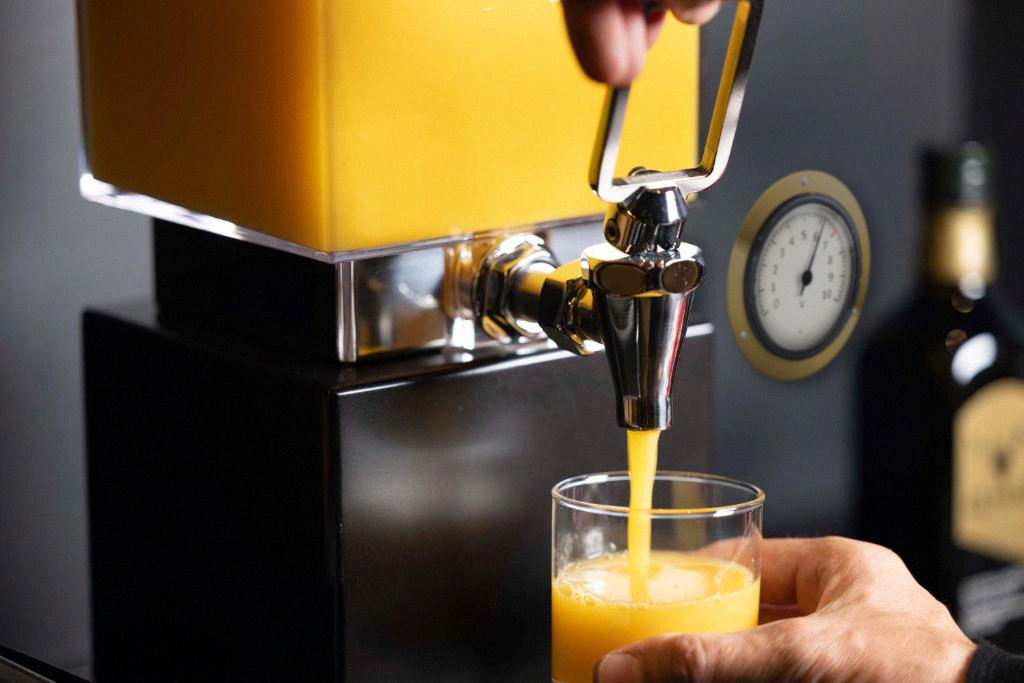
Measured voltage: 6 V
